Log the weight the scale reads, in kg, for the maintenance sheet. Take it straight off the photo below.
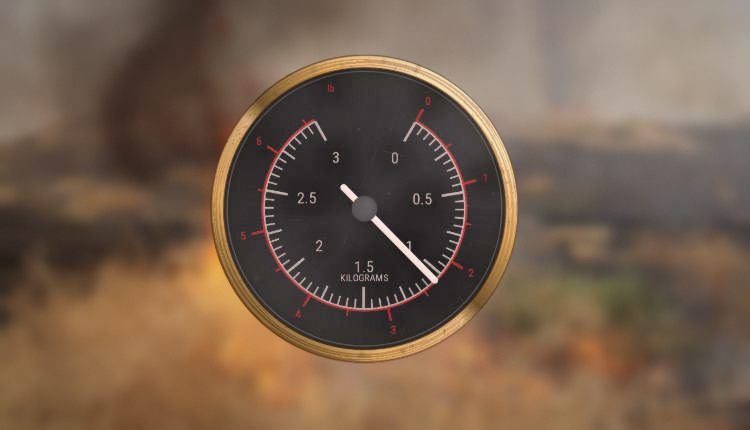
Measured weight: 1.05 kg
